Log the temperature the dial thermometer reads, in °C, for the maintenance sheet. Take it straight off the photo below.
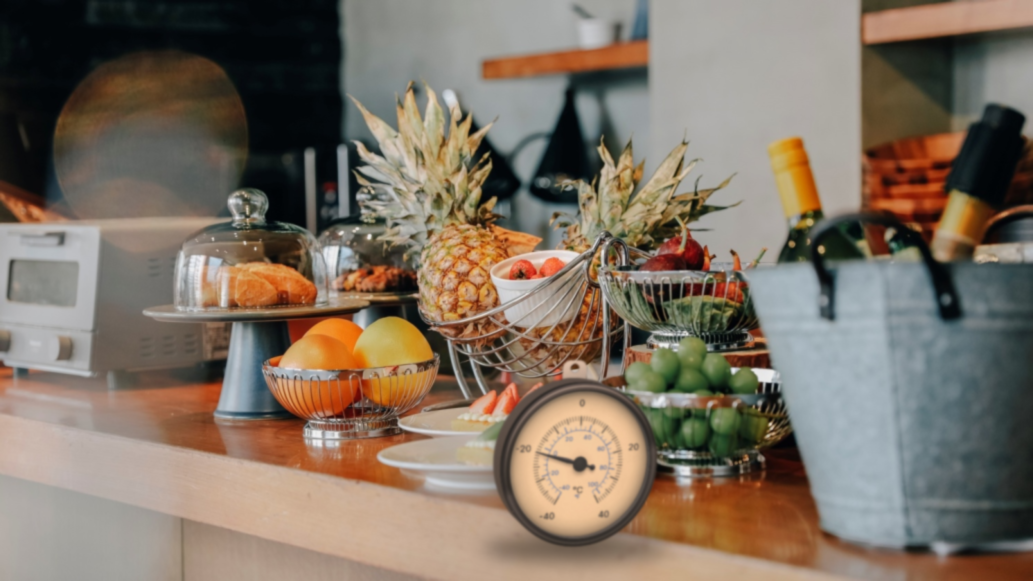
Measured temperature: -20 °C
